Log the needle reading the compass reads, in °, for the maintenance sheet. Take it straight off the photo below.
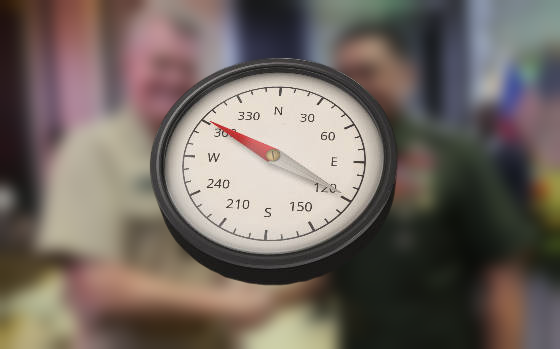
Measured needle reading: 300 °
